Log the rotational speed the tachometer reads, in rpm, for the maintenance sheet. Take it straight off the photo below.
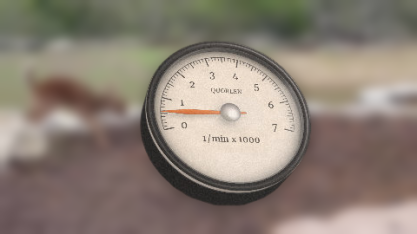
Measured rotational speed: 500 rpm
